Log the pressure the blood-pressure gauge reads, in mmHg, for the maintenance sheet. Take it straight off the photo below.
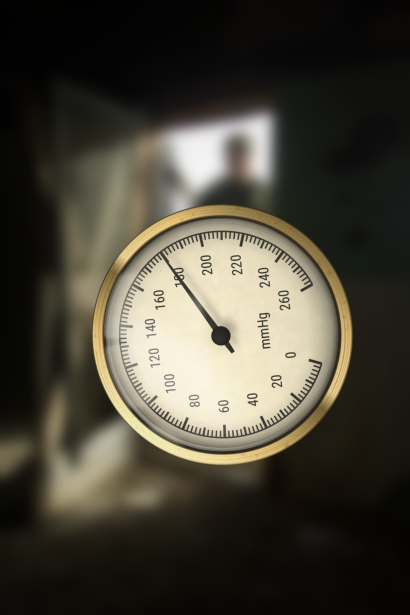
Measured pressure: 180 mmHg
